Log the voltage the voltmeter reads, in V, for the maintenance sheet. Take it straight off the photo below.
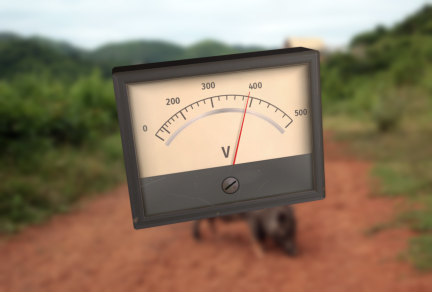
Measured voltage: 390 V
